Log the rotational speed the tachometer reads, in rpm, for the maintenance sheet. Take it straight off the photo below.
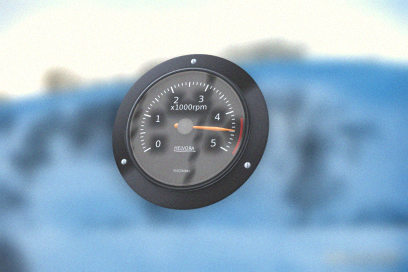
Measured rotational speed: 4500 rpm
